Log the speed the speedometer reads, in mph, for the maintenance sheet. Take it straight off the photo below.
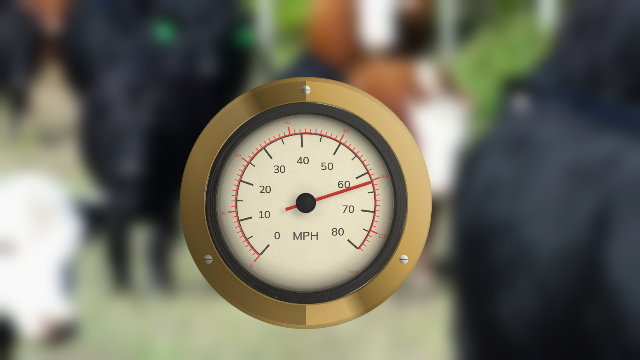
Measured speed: 62.5 mph
